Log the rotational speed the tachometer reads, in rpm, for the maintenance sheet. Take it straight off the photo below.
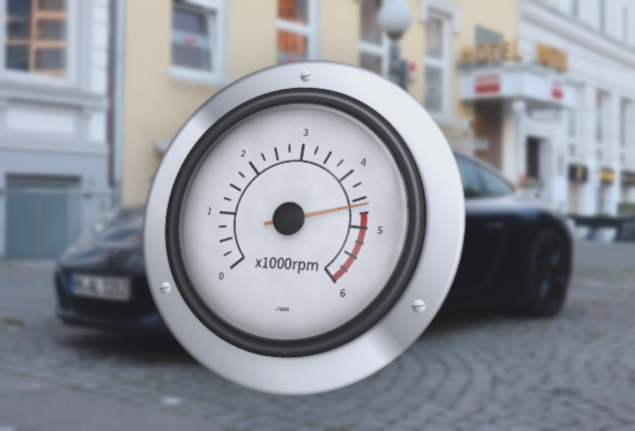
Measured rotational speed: 4625 rpm
